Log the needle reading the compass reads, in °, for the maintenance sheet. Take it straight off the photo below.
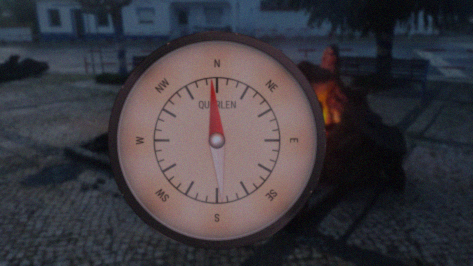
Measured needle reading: 355 °
